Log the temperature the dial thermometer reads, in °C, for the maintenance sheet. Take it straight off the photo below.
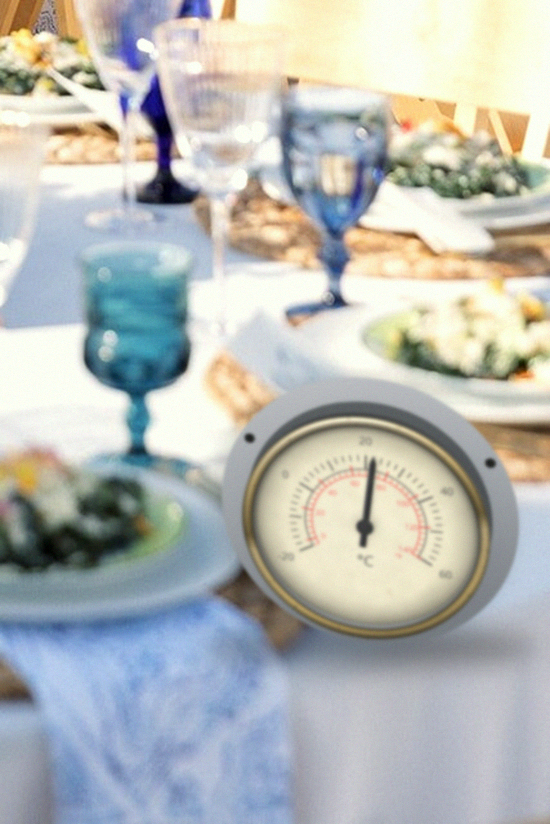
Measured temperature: 22 °C
